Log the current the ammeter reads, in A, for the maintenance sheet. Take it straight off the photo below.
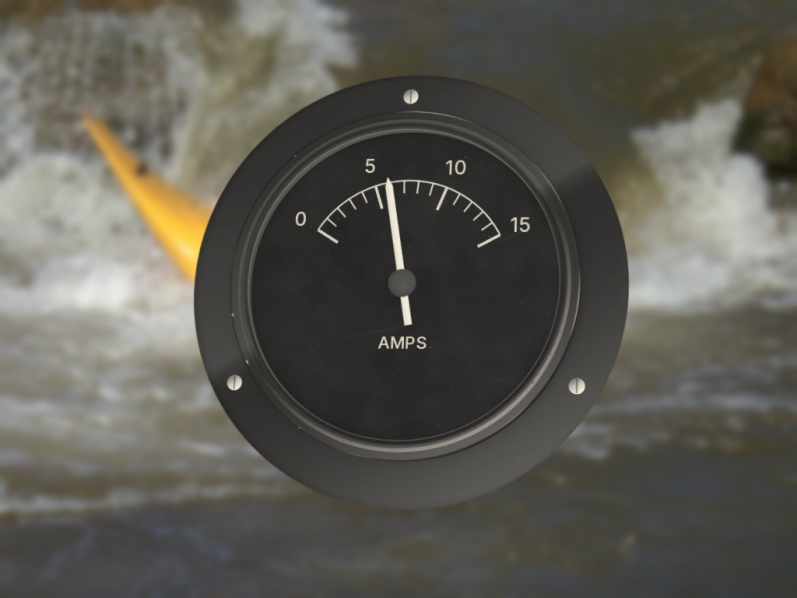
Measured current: 6 A
